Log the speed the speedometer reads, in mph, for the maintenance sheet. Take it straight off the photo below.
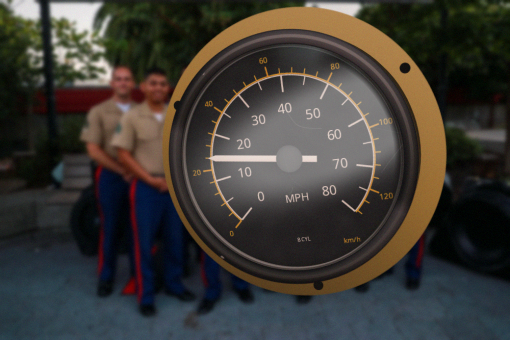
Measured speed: 15 mph
